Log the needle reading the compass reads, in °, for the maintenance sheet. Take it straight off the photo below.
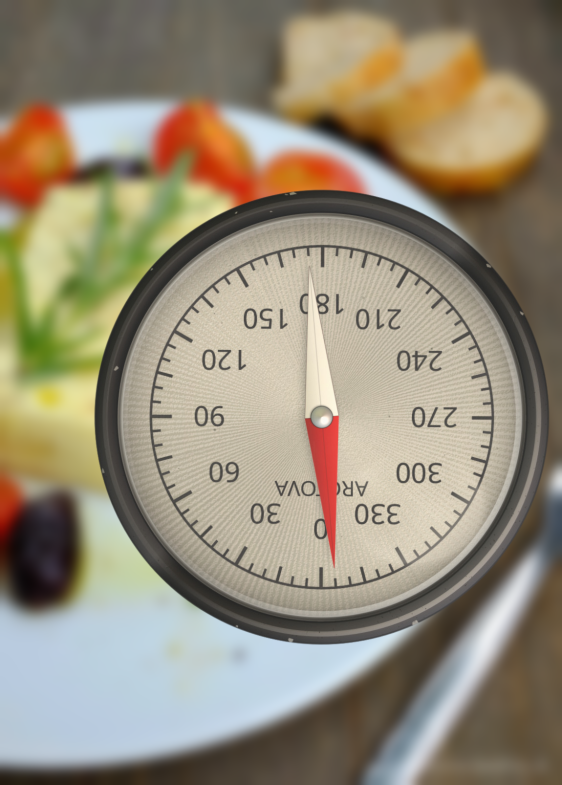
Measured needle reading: 355 °
